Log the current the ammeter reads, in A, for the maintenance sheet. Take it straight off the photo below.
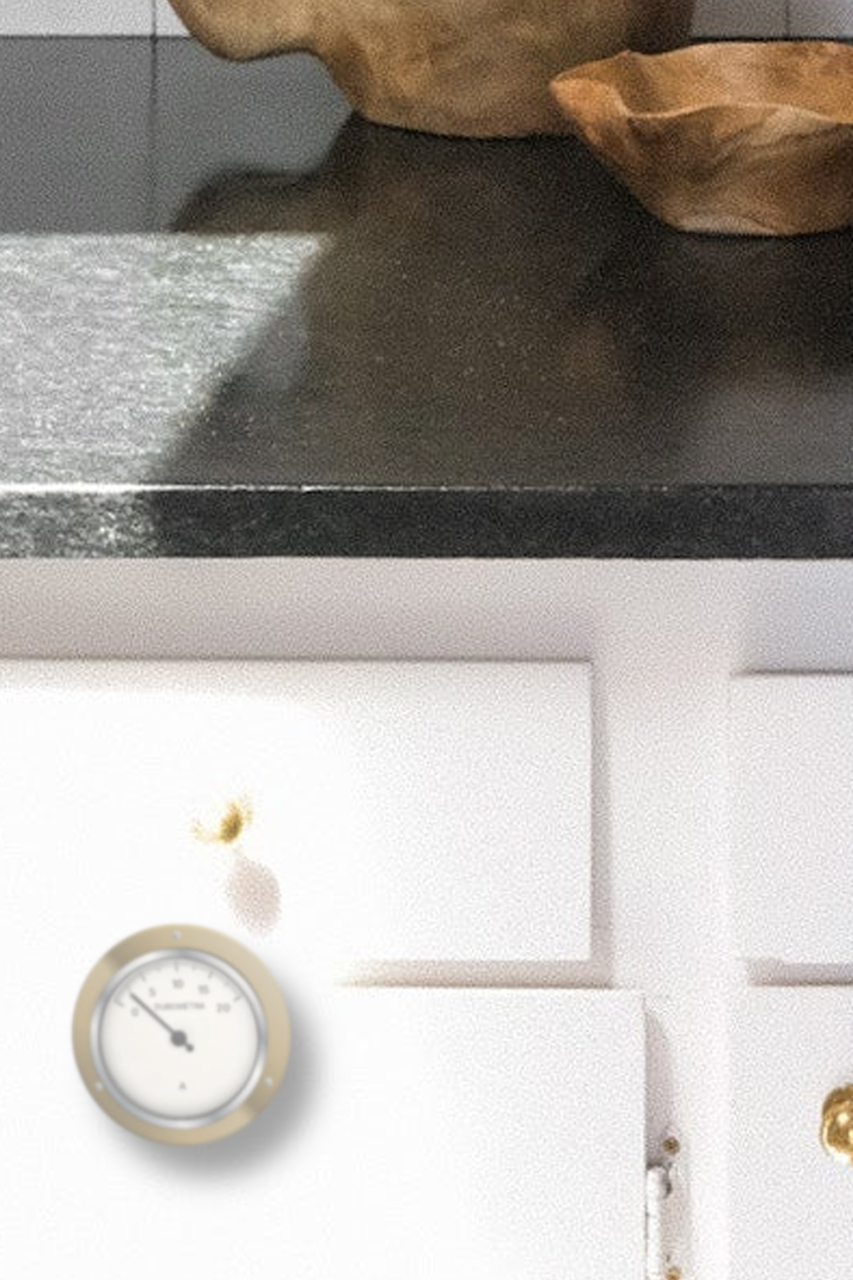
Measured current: 2.5 A
